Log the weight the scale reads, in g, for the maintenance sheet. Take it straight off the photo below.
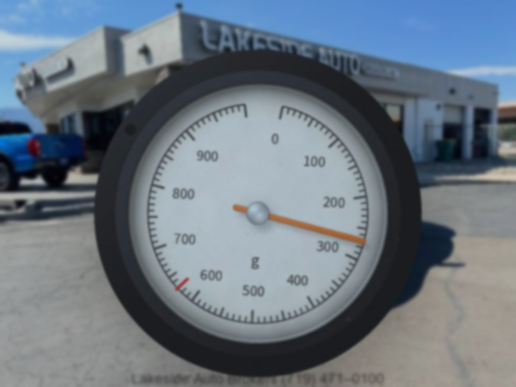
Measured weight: 270 g
